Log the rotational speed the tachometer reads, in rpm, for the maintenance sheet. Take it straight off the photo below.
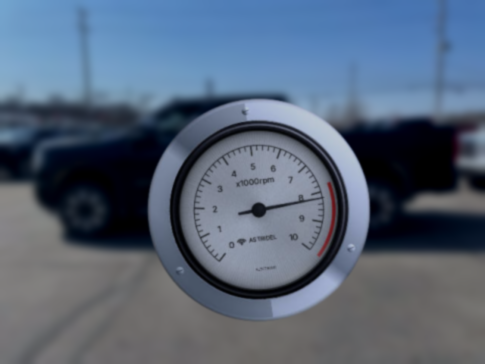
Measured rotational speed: 8200 rpm
